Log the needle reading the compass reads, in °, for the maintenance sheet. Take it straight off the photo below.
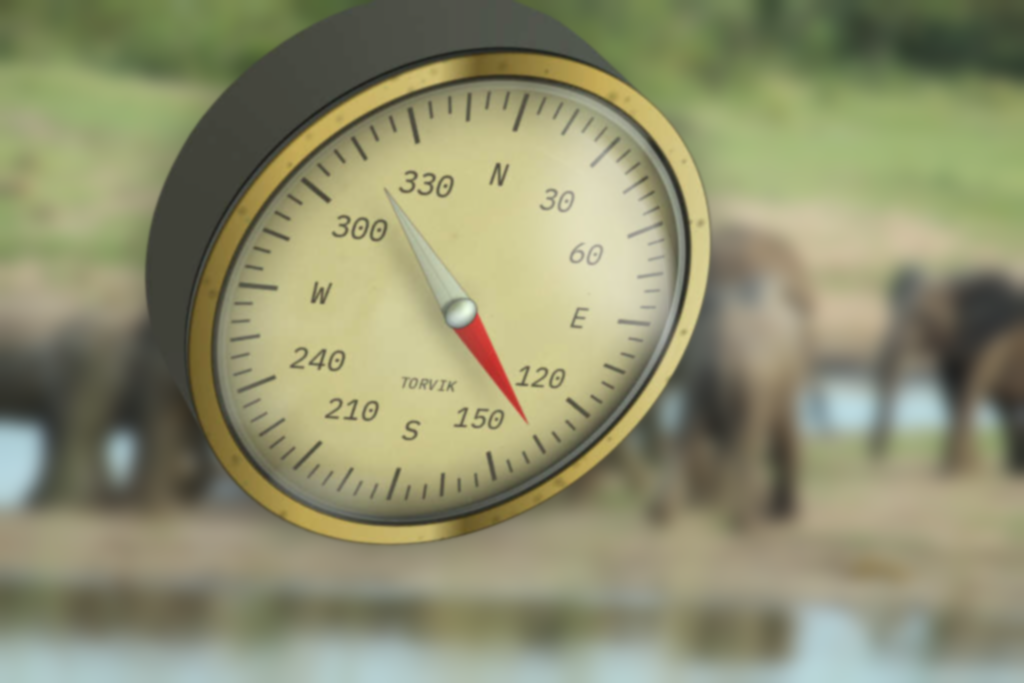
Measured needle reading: 135 °
